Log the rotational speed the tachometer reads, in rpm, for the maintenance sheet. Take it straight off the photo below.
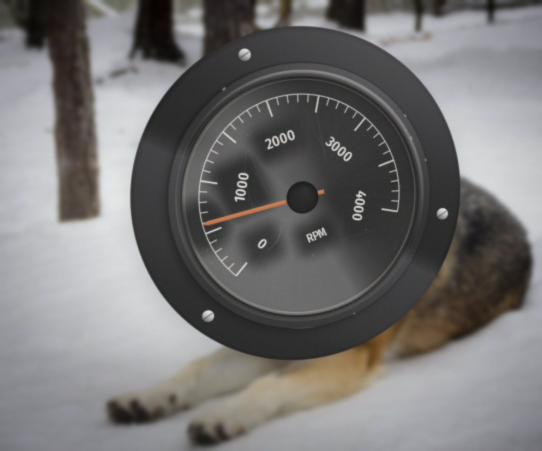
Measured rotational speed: 600 rpm
